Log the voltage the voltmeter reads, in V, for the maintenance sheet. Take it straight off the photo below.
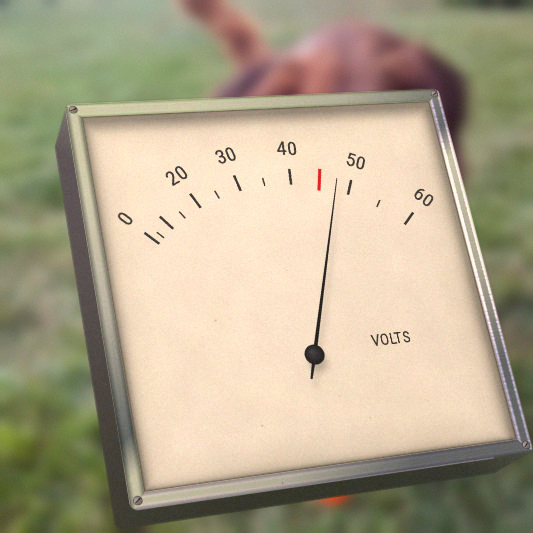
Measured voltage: 47.5 V
